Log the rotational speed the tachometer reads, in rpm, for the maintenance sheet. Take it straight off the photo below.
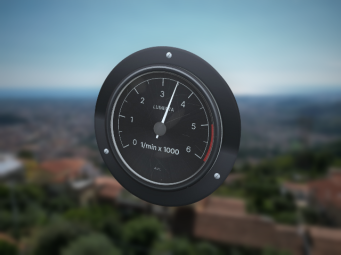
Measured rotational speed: 3500 rpm
